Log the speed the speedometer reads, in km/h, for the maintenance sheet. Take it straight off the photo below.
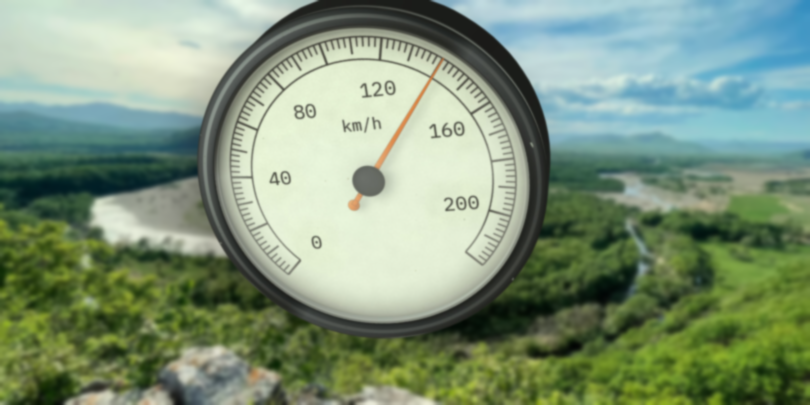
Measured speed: 140 km/h
